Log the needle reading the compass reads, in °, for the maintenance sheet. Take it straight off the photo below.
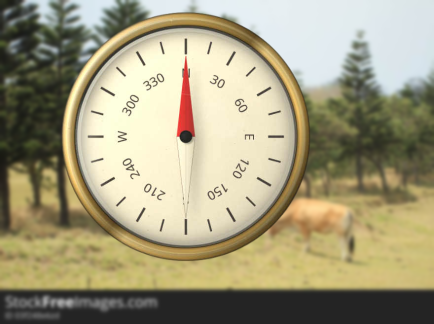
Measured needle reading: 0 °
